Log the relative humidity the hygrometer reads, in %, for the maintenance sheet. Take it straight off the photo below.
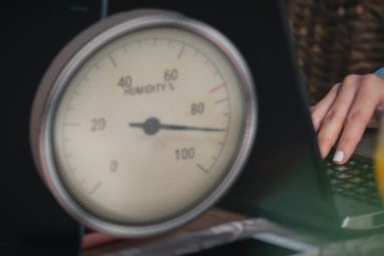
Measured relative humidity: 88 %
